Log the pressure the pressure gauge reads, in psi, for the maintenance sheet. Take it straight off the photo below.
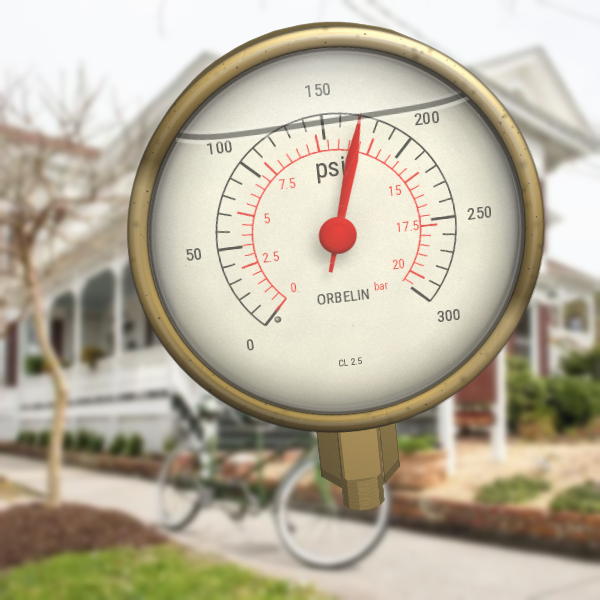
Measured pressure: 170 psi
